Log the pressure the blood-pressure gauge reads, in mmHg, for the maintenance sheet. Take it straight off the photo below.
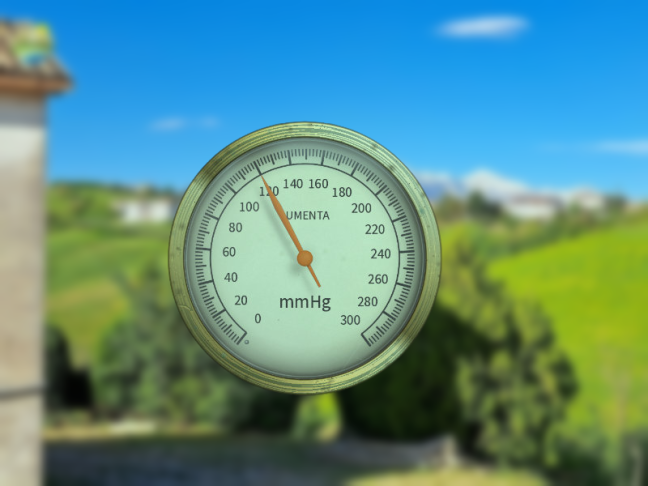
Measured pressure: 120 mmHg
